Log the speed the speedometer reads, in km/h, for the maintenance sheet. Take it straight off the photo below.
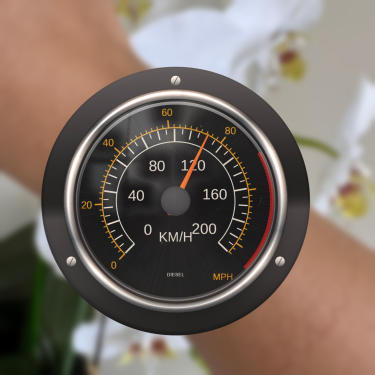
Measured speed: 120 km/h
